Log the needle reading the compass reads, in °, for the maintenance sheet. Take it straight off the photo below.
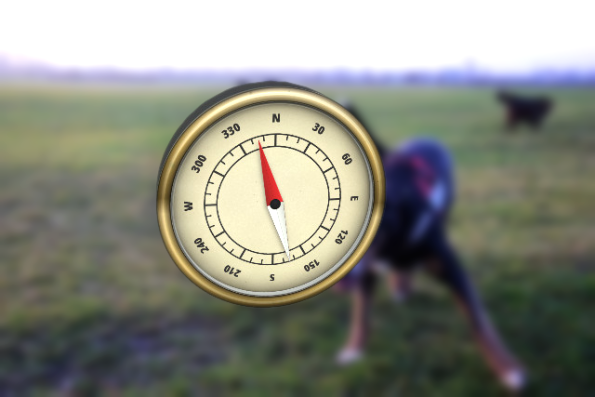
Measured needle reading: 345 °
